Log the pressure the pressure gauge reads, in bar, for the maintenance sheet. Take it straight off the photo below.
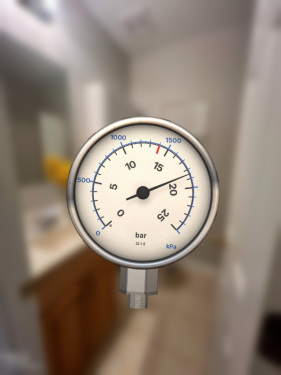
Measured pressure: 18.5 bar
